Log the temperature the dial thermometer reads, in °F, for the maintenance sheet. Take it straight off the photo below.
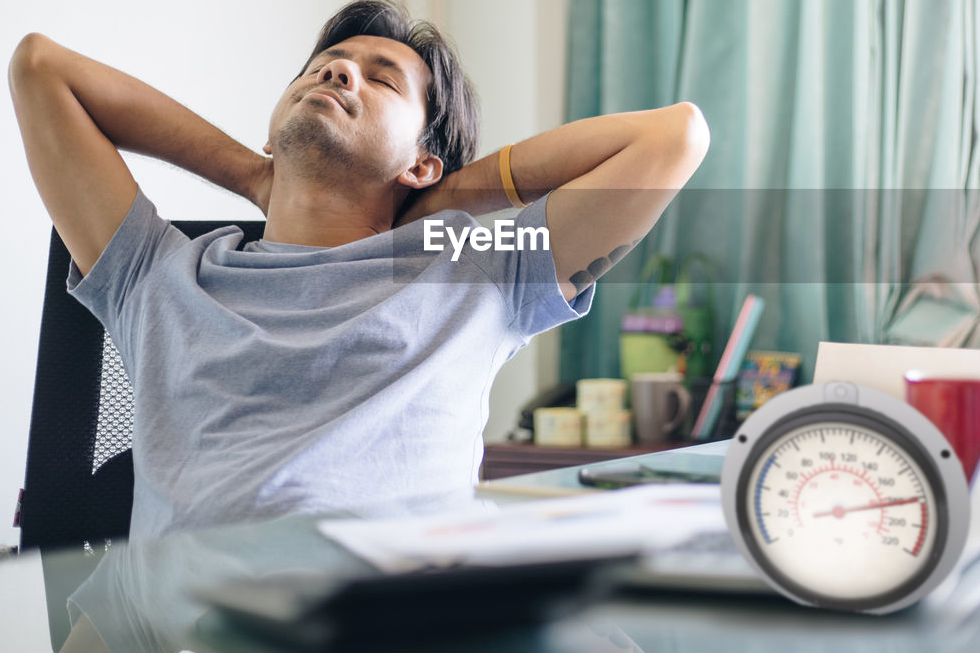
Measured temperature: 180 °F
